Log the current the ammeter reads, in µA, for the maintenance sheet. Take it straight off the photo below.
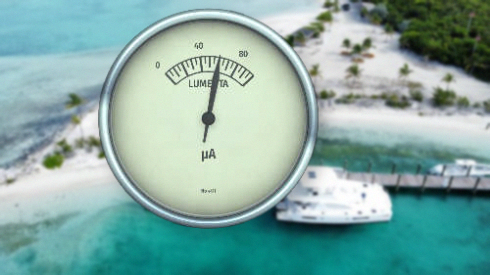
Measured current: 60 µA
